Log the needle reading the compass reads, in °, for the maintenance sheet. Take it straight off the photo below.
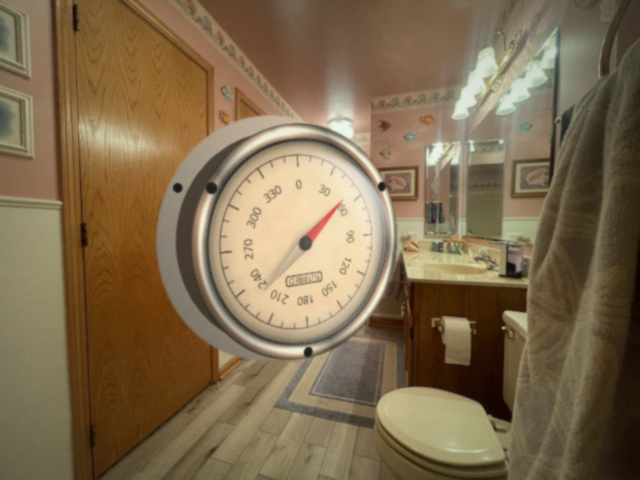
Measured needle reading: 50 °
